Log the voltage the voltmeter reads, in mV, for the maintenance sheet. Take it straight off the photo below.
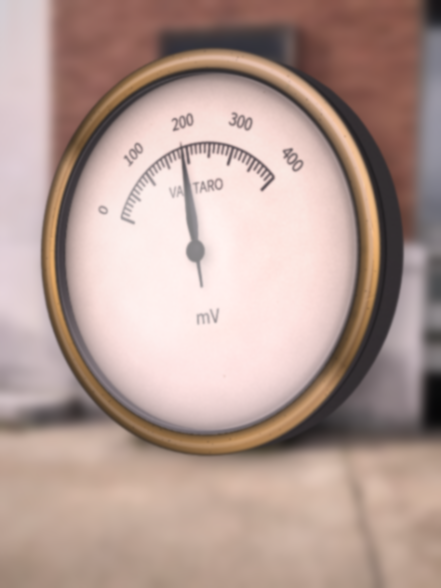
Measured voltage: 200 mV
